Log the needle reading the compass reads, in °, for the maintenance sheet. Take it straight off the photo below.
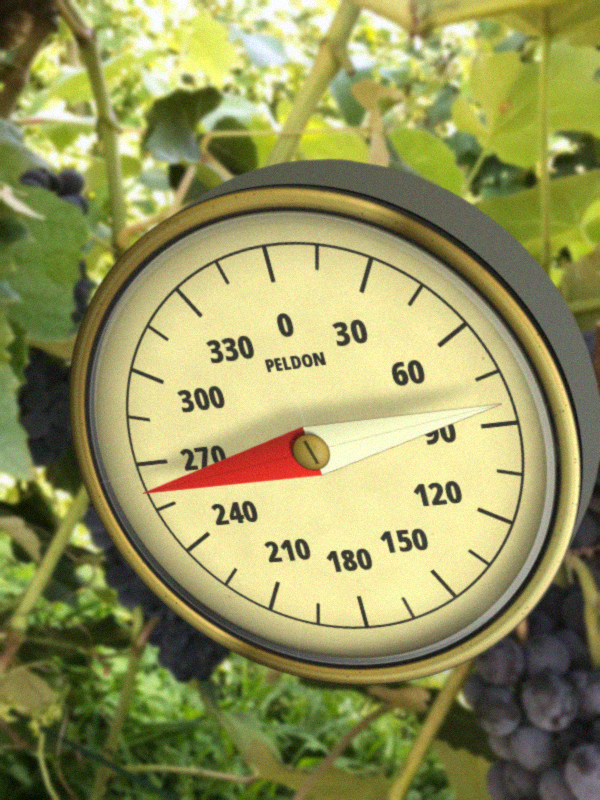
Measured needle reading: 262.5 °
